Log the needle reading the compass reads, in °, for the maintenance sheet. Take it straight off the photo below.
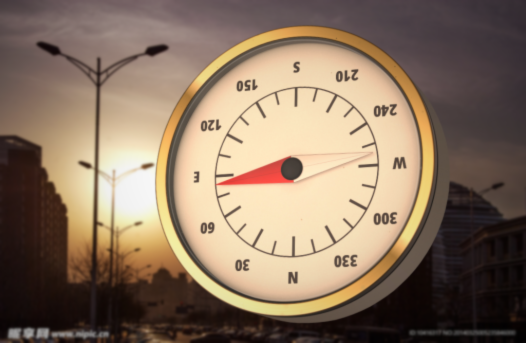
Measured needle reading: 82.5 °
